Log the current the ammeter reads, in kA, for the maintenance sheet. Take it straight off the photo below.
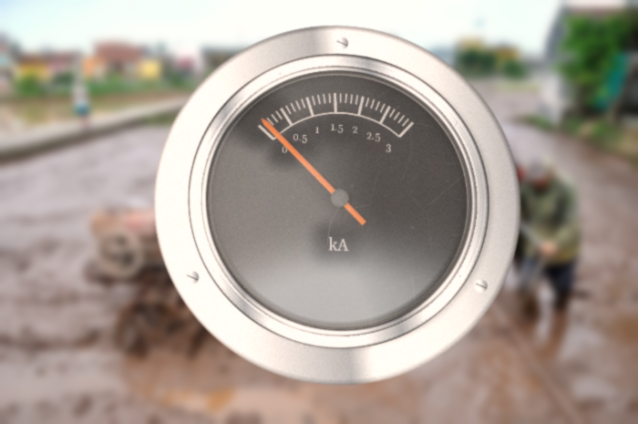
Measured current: 0.1 kA
